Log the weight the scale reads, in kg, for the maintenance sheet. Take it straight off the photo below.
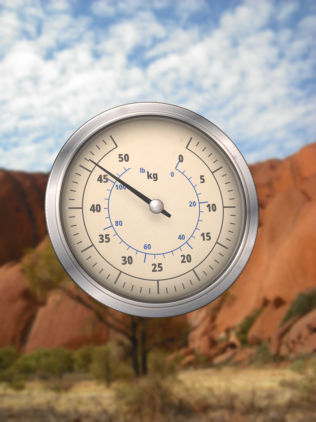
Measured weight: 46 kg
